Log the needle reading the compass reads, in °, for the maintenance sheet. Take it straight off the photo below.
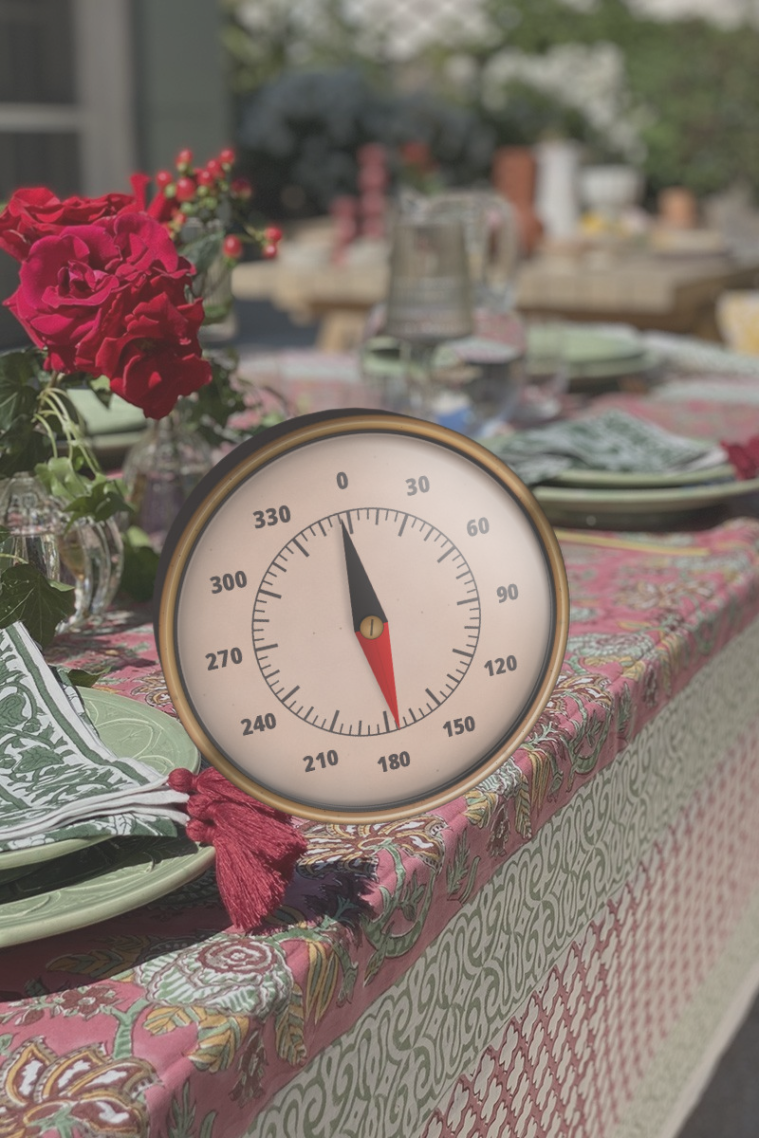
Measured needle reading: 175 °
